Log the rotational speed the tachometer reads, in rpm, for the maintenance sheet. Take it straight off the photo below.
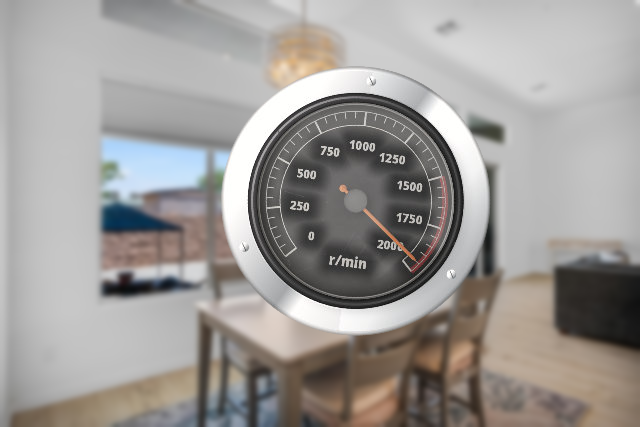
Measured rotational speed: 1950 rpm
